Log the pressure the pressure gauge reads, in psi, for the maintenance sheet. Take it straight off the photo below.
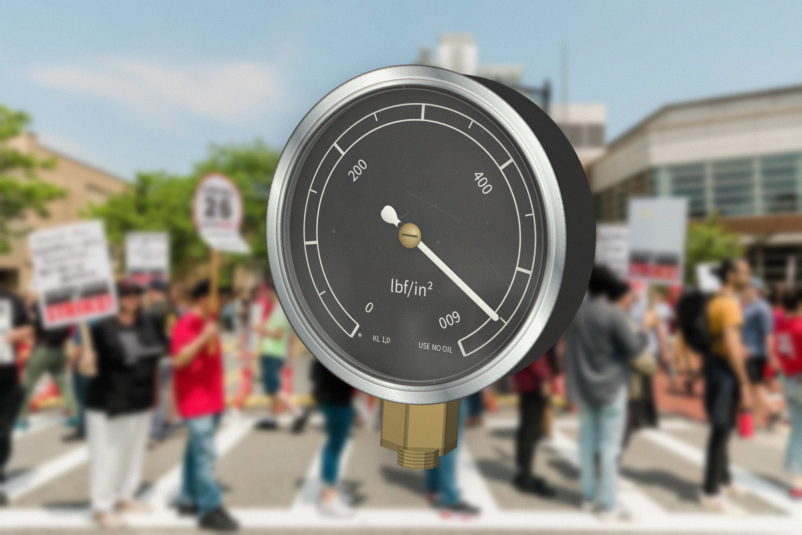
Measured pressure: 550 psi
